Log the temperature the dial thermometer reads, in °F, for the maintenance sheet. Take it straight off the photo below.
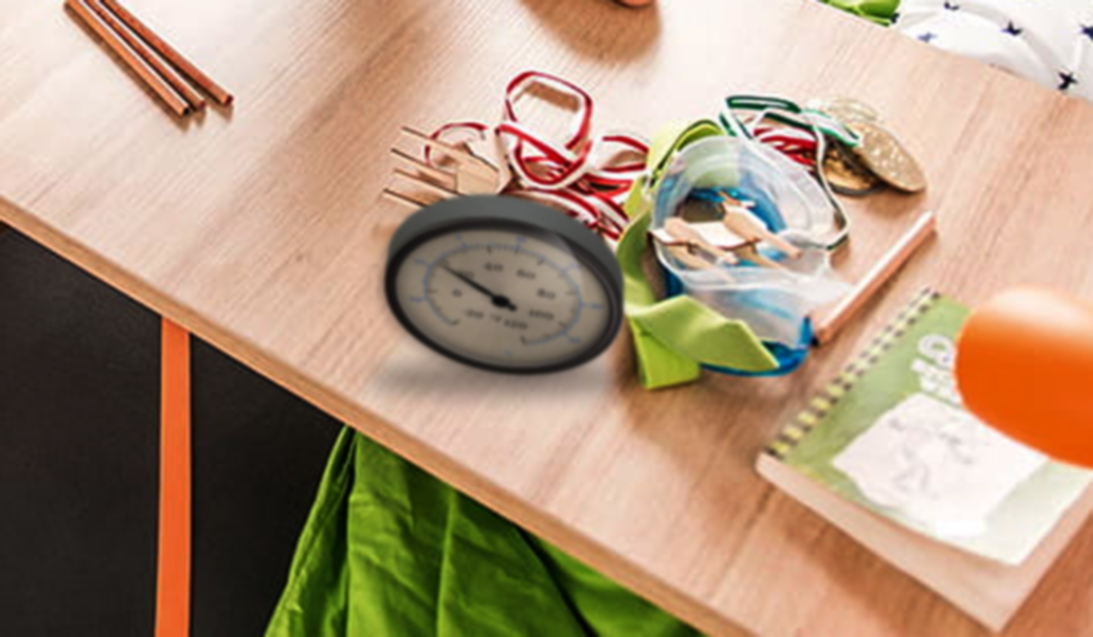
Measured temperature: 20 °F
